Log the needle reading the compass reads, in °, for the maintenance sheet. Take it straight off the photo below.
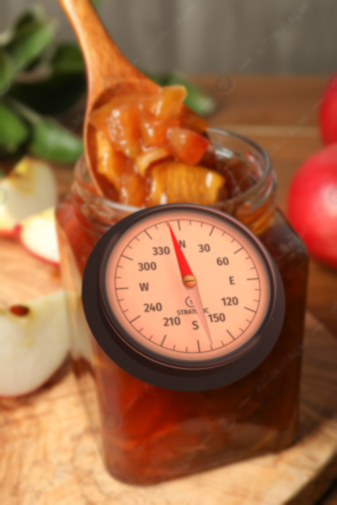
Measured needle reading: 350 °
